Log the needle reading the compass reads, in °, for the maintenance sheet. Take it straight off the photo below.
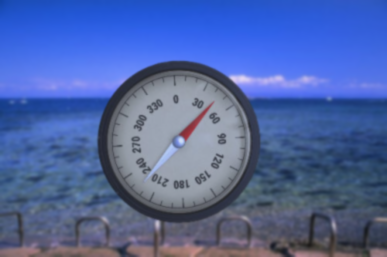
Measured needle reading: 45 °
